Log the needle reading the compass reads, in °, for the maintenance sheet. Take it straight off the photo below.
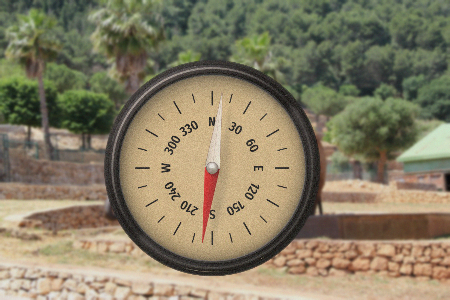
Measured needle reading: 187.5 °
